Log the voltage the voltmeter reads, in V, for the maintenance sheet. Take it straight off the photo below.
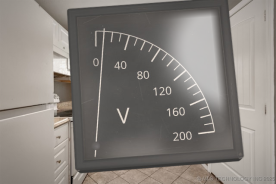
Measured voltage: 10 V
